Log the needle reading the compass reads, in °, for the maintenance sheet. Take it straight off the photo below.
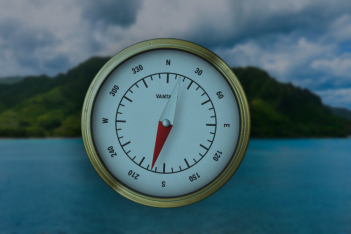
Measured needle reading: 195 °
